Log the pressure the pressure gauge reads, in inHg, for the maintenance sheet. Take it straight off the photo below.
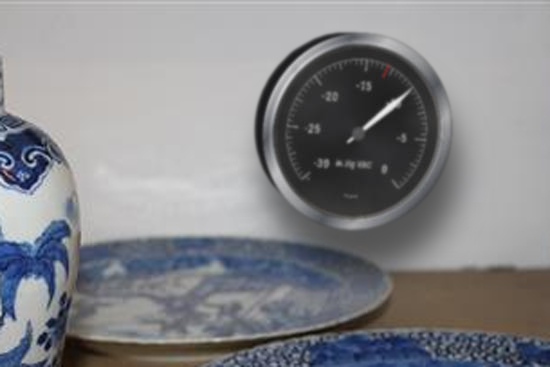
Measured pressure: -10 inHg
